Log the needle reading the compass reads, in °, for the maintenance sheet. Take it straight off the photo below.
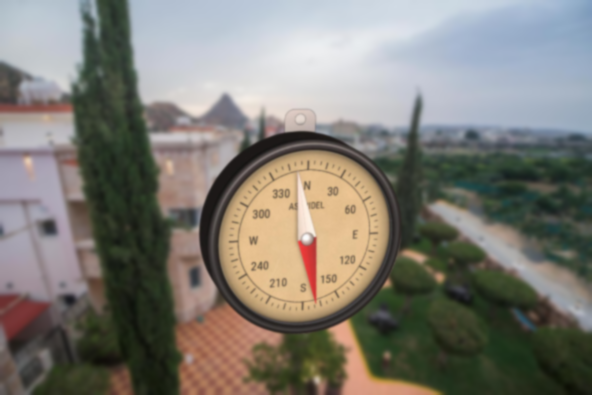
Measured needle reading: 170 °
